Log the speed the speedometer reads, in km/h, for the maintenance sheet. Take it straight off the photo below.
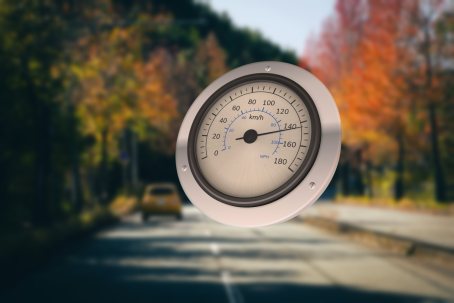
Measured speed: 145 km/h
